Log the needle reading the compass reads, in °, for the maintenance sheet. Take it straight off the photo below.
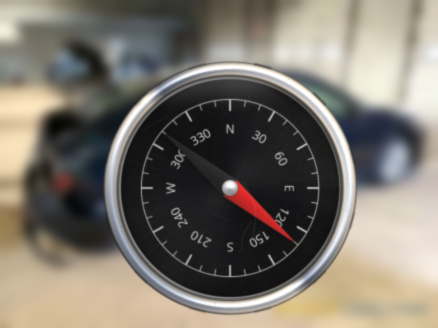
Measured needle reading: 130 °
